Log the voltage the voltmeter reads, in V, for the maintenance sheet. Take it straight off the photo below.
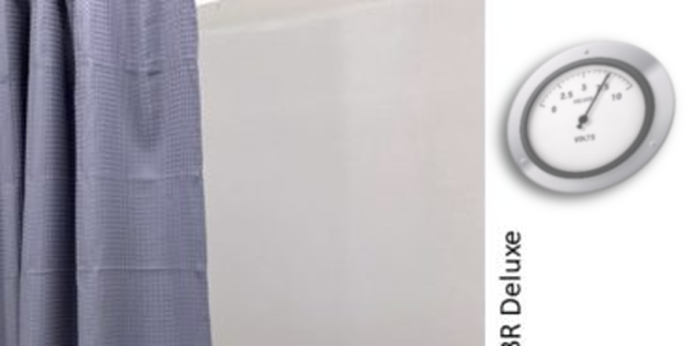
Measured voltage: 7.5 V
